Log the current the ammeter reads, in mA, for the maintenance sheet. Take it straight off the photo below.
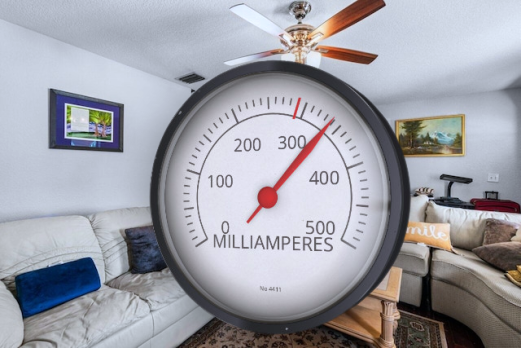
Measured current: 340 mA
